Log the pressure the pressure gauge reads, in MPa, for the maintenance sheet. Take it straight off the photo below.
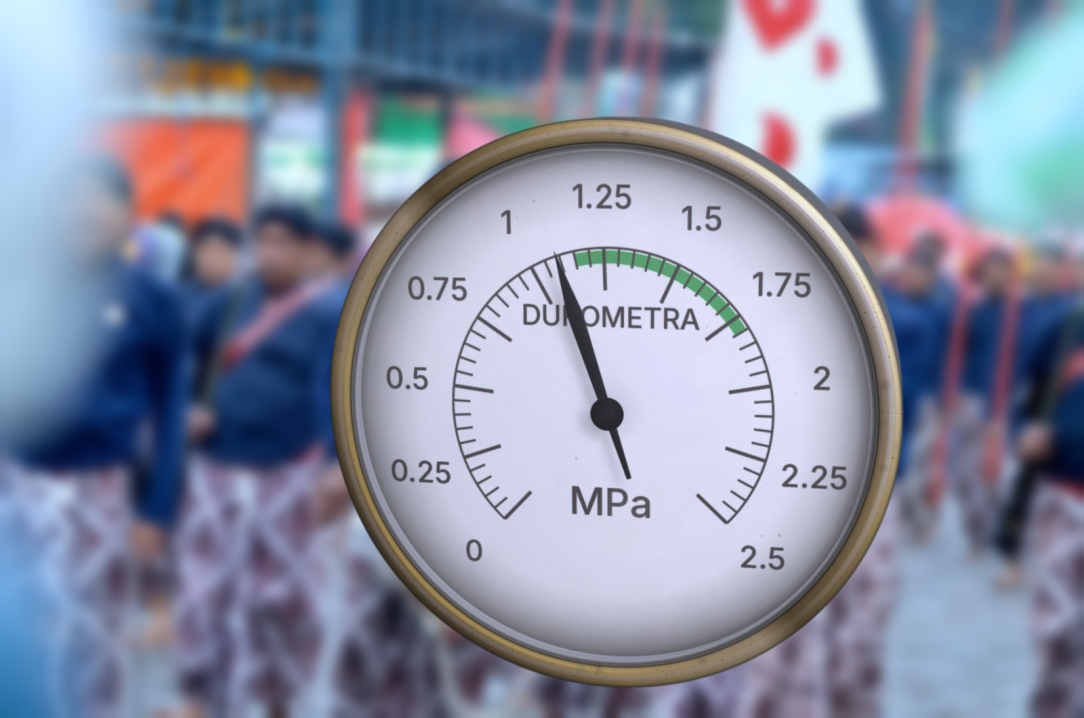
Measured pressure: 1.1 MPa
